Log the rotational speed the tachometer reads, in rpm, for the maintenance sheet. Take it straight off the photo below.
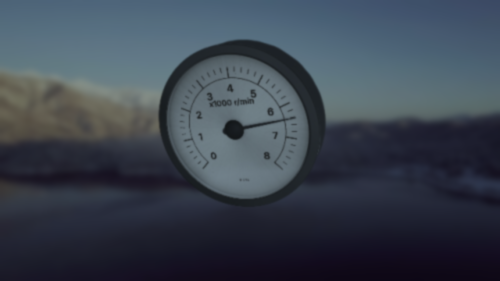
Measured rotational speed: 6400 rpm
